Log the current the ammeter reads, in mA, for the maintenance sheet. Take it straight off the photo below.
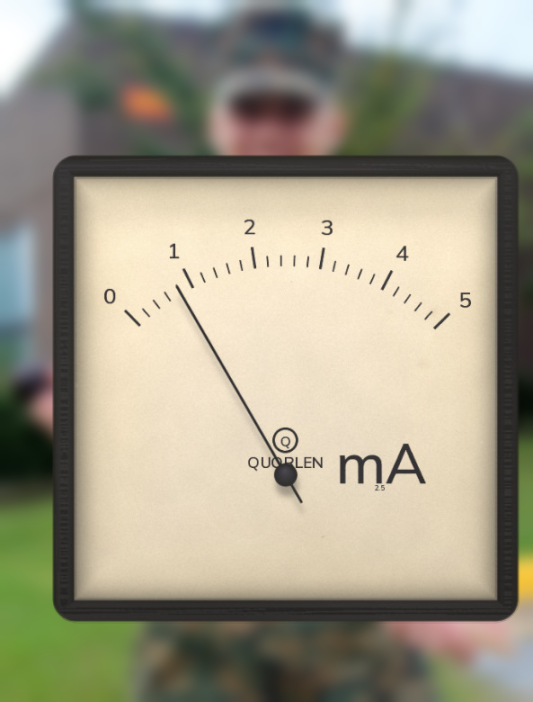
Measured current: 0.8 mA
